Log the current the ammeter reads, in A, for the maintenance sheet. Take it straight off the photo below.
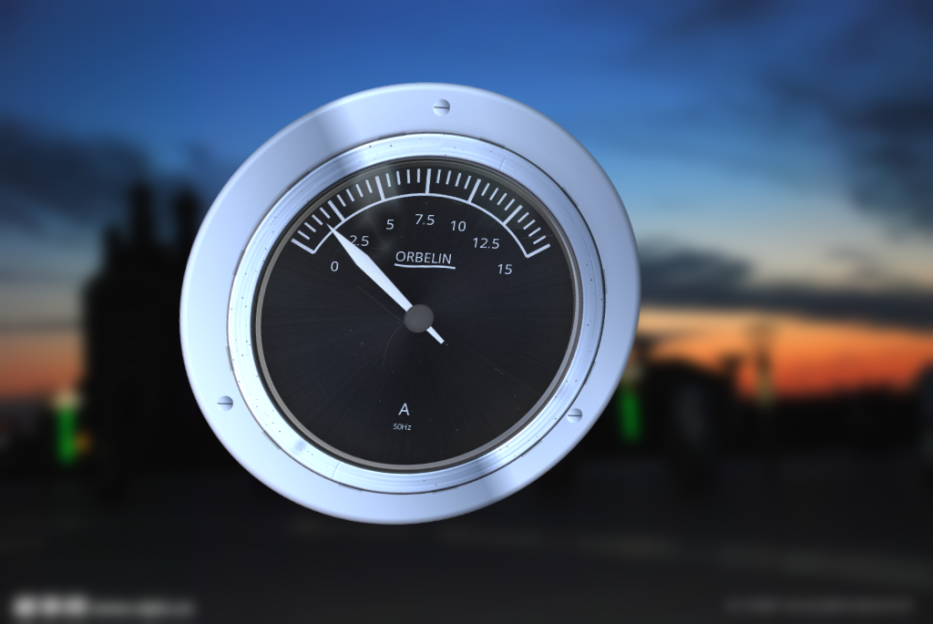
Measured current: 1.75 A
